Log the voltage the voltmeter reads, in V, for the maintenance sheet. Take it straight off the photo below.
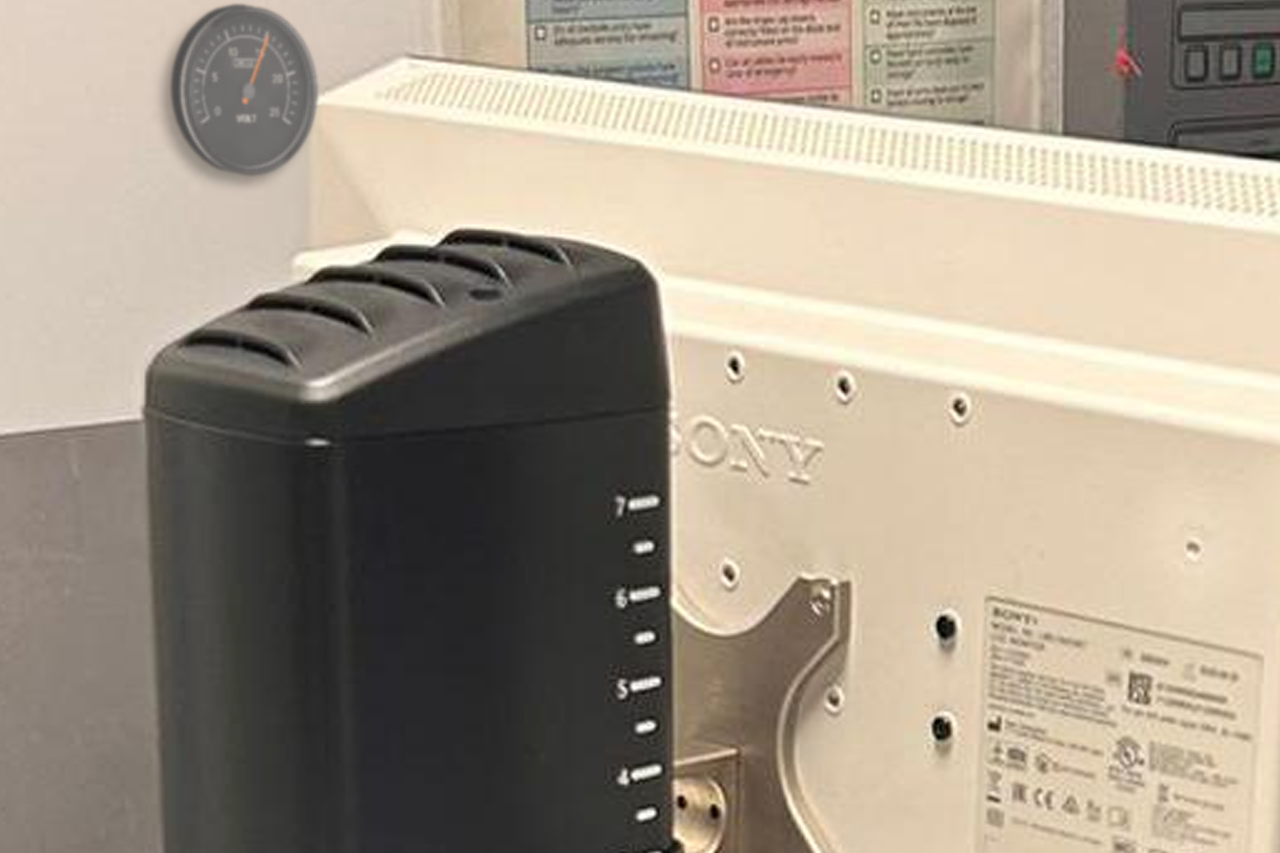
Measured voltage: 15 V
